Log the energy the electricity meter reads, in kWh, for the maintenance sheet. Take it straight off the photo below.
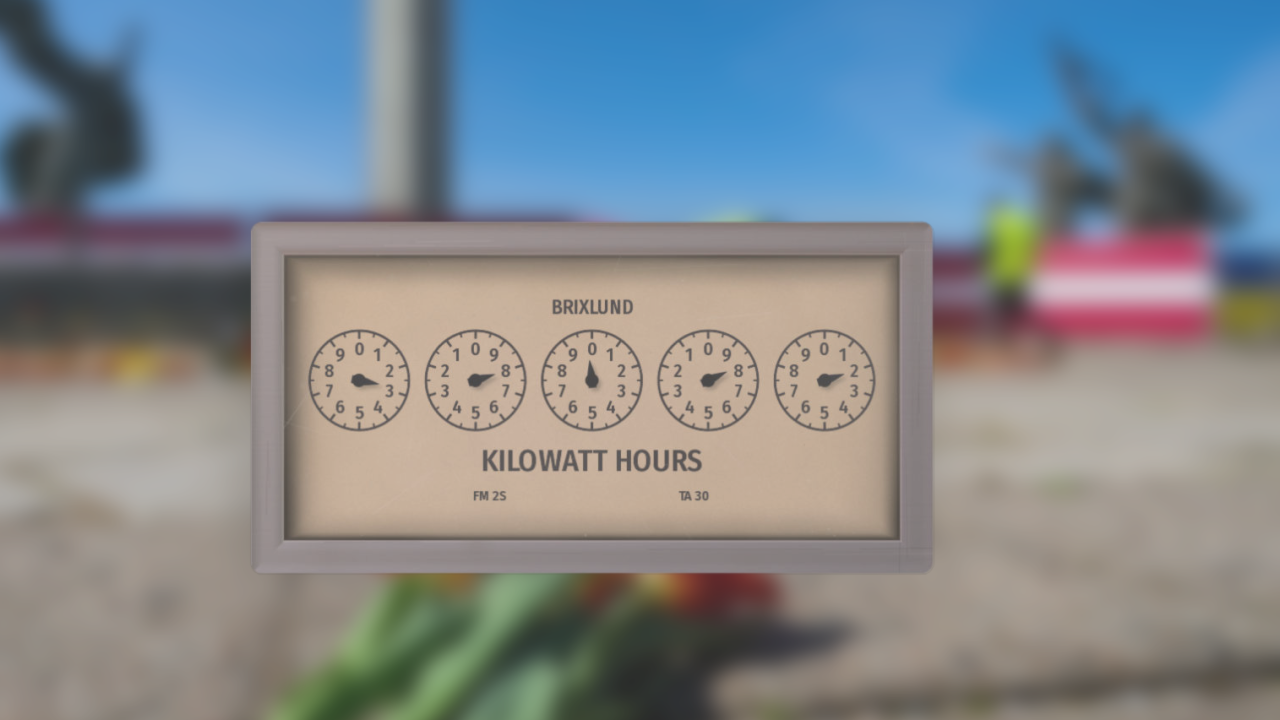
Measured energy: 27982 kWh
